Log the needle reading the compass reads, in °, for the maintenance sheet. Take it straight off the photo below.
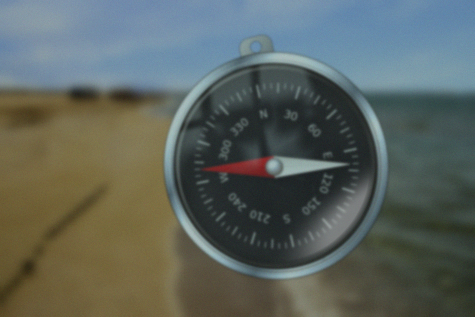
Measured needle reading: 280 °
